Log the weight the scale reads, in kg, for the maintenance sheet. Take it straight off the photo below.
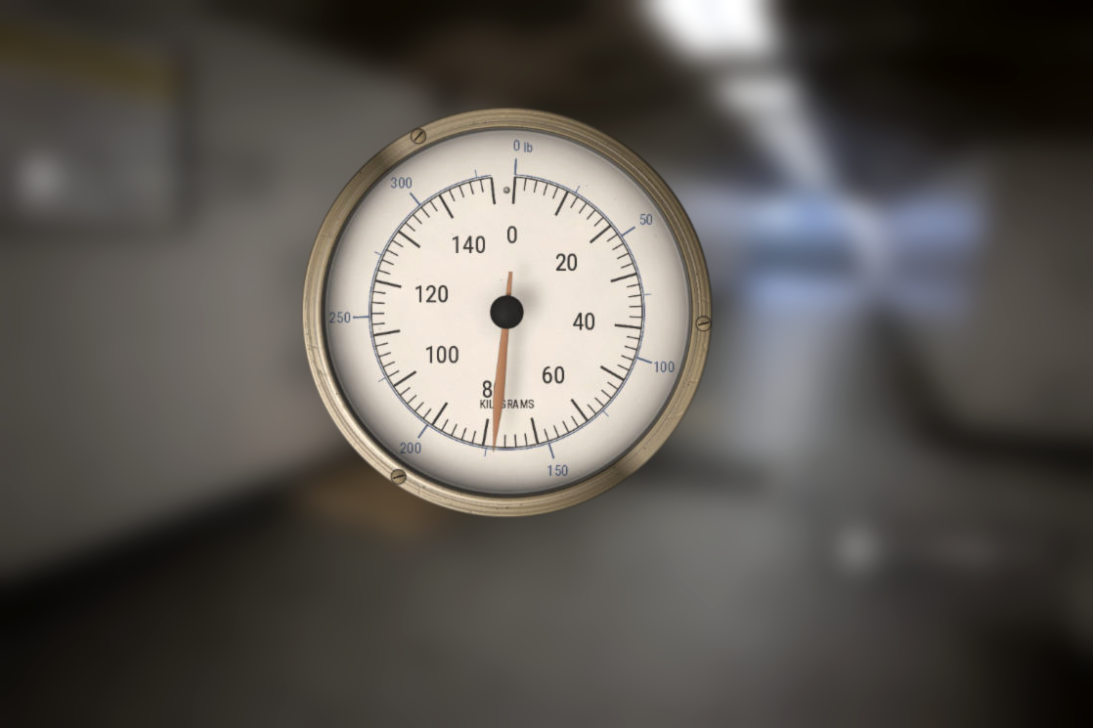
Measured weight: 78 kg
